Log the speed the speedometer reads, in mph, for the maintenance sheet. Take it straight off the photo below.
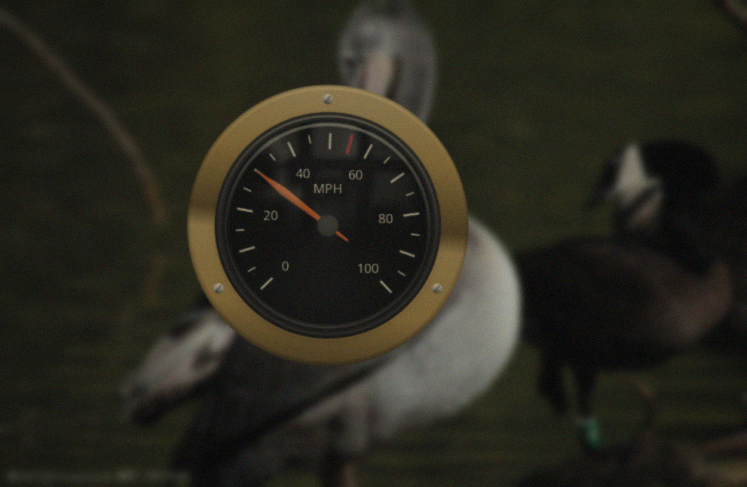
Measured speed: 30 mph
